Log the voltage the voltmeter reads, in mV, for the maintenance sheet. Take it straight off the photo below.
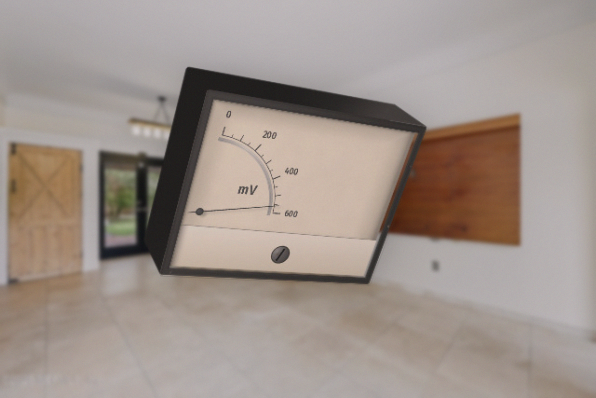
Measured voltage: 550 mV
